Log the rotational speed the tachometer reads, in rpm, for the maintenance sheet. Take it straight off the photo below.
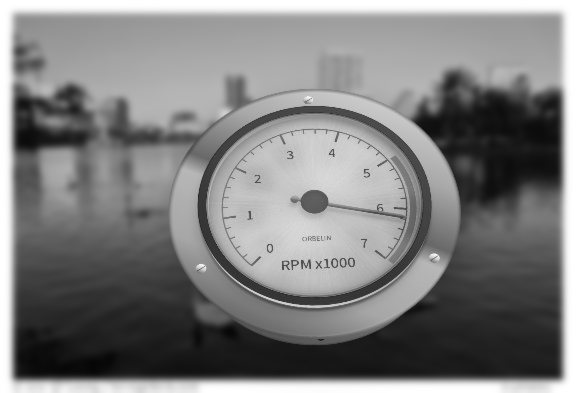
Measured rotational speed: 6200 rpm
